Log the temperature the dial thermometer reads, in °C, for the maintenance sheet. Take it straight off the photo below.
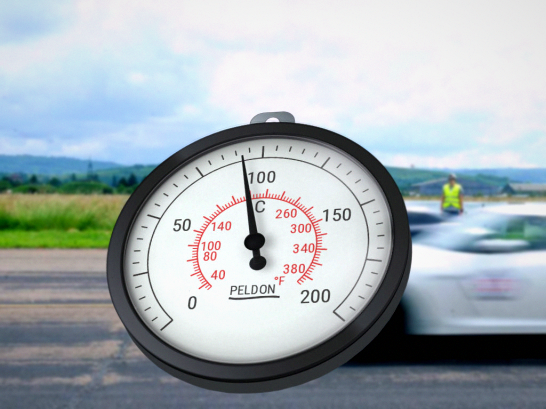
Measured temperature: 92.5 °C
